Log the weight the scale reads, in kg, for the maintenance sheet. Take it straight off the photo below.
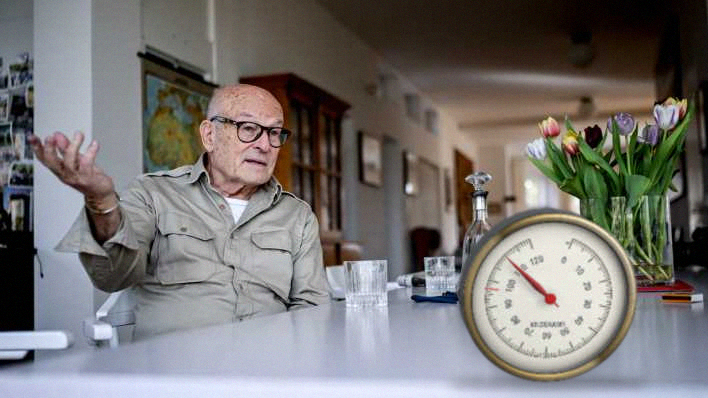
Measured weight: 110 kg
